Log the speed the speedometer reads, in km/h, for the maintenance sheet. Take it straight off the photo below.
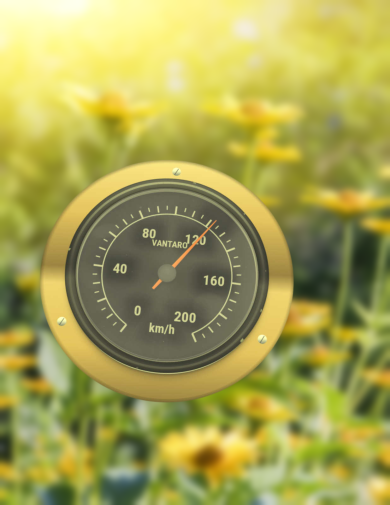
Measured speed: 122.5 km/h
